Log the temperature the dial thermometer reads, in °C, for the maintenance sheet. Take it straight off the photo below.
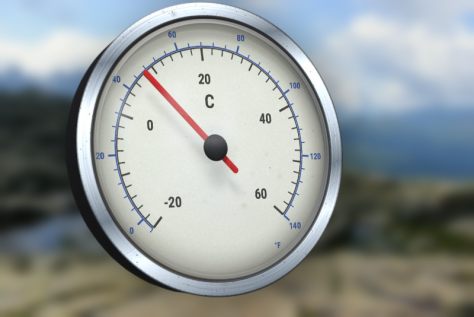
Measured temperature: 8 °C
